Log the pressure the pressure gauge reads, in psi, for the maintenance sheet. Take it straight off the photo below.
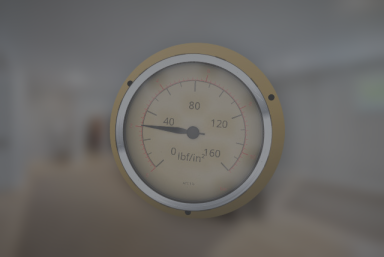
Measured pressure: 30 psi
